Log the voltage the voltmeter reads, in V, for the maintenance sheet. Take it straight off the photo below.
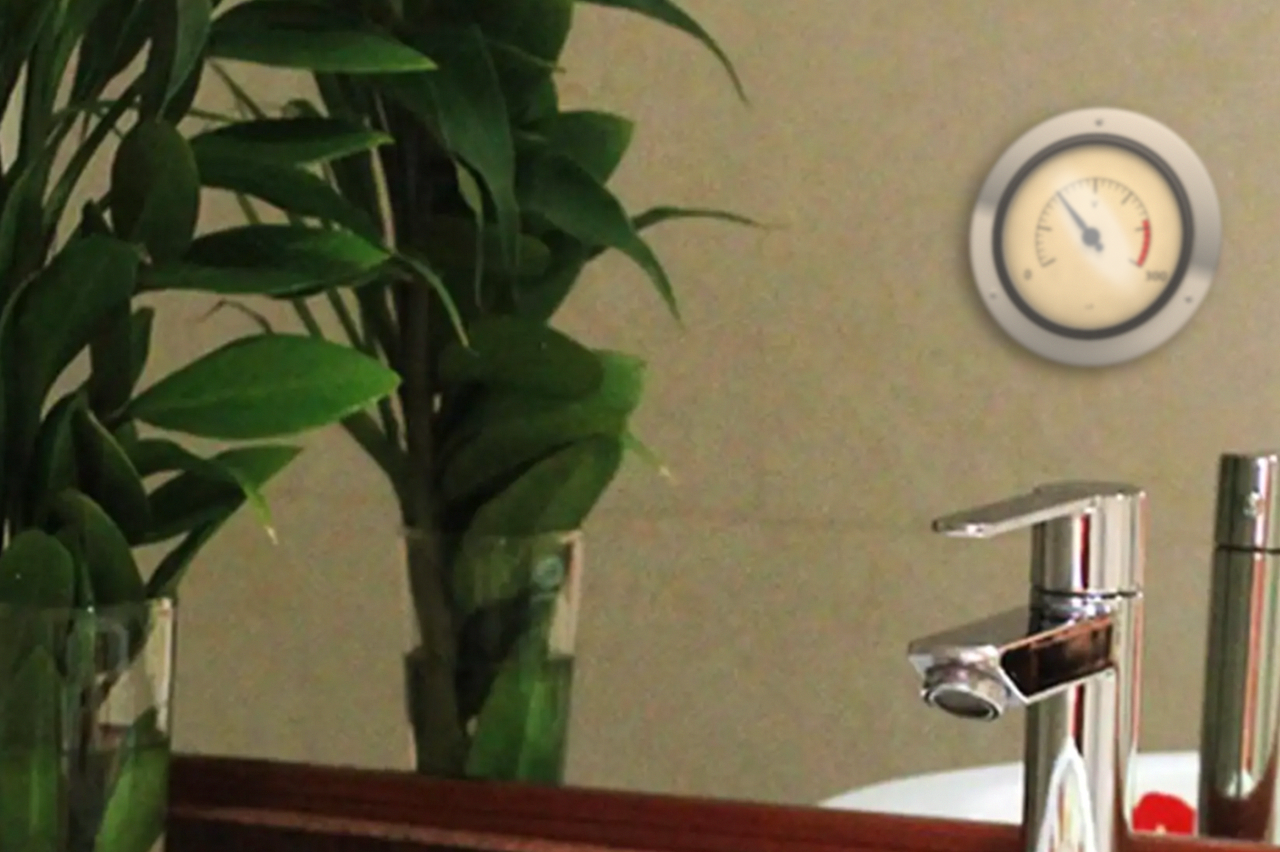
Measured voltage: 100 V
